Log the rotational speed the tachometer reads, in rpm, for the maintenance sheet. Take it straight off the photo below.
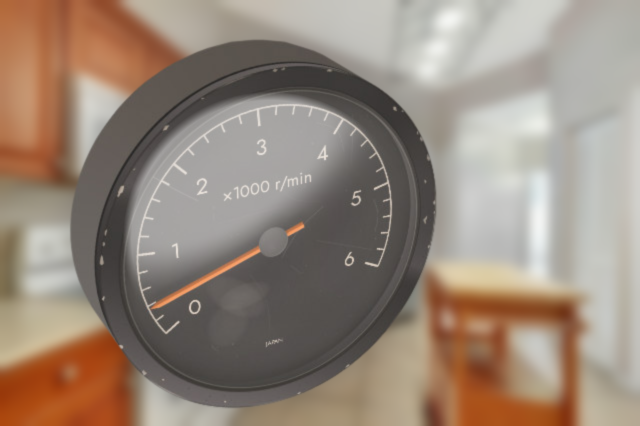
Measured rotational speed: 400 rpm
